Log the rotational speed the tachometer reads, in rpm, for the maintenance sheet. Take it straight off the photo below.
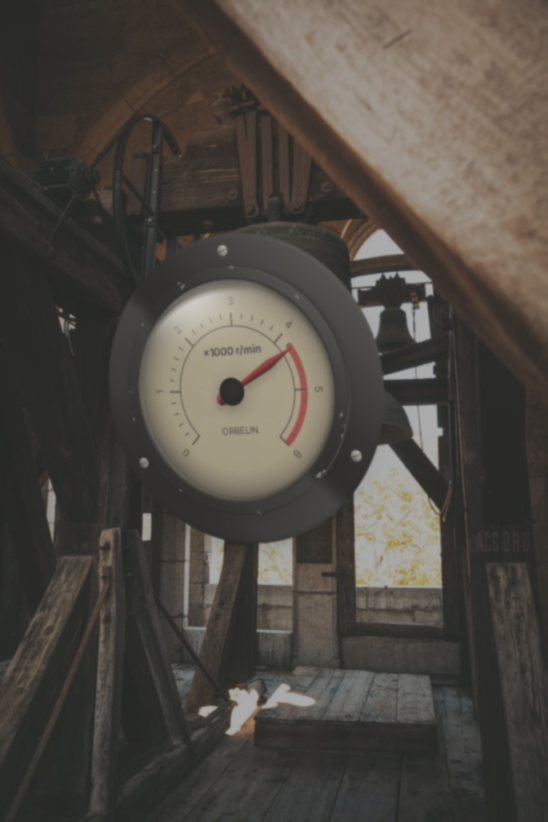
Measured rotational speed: 4300 rpm
